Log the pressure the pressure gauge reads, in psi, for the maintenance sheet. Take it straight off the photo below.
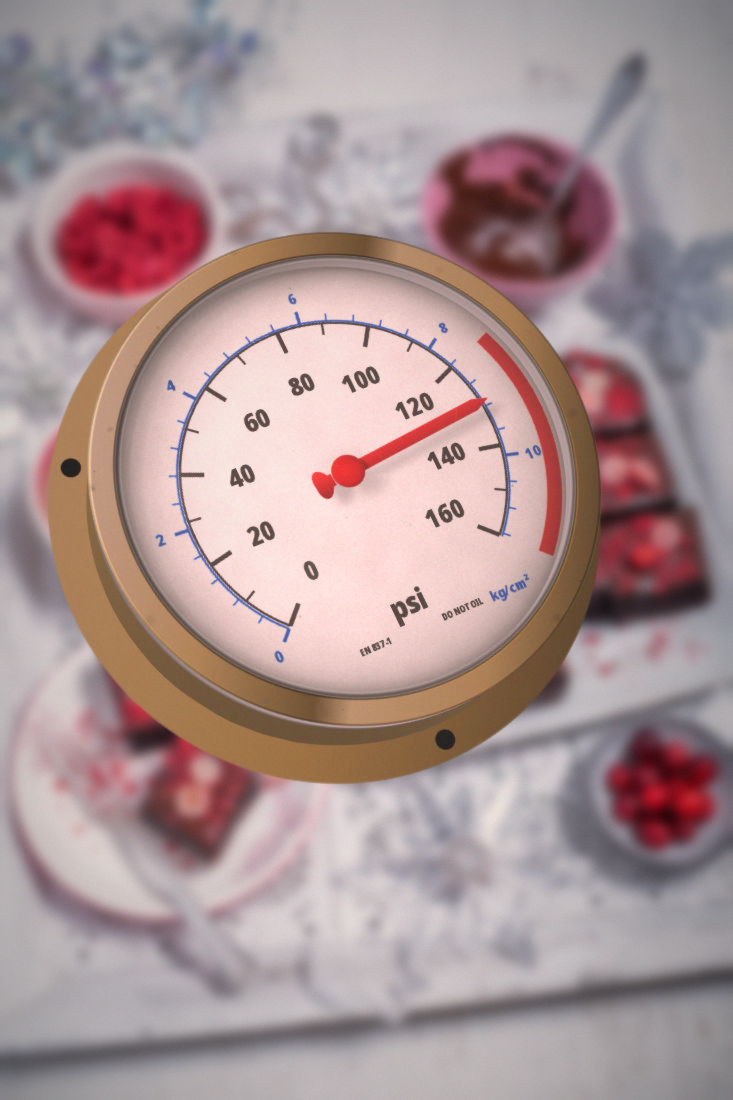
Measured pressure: 130 psi
